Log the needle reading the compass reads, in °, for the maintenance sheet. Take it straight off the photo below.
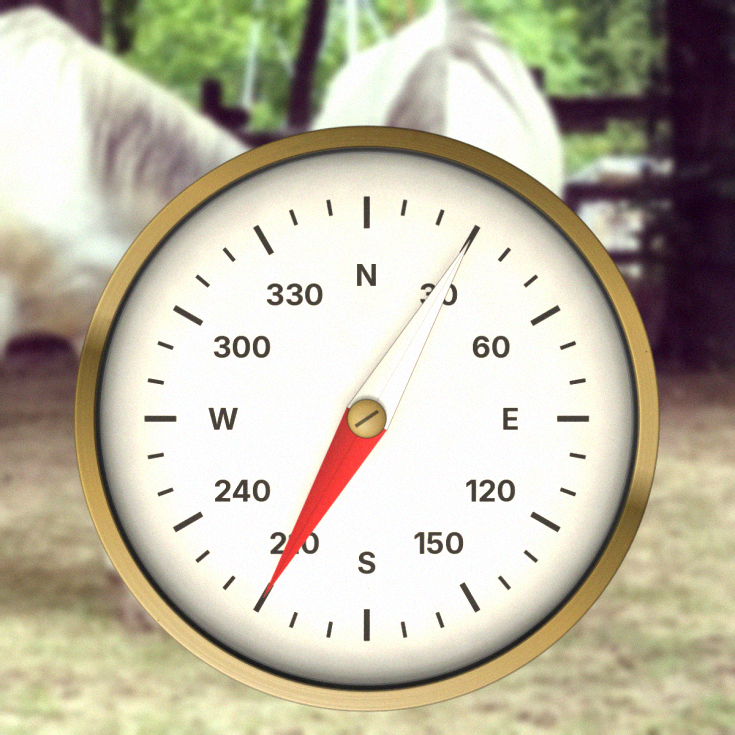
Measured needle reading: 210 °
